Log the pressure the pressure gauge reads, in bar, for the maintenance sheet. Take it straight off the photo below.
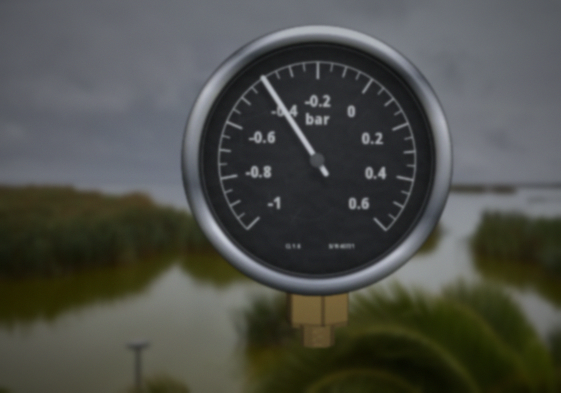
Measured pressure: -0.4 bar
